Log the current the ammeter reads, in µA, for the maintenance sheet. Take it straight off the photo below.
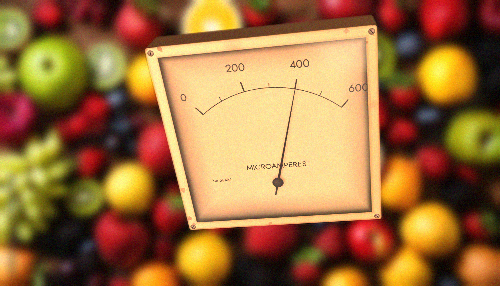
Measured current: 400 µA
